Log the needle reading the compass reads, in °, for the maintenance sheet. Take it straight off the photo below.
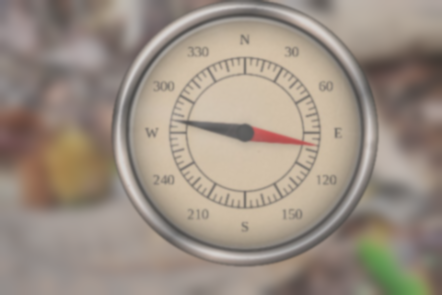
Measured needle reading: 100 °
